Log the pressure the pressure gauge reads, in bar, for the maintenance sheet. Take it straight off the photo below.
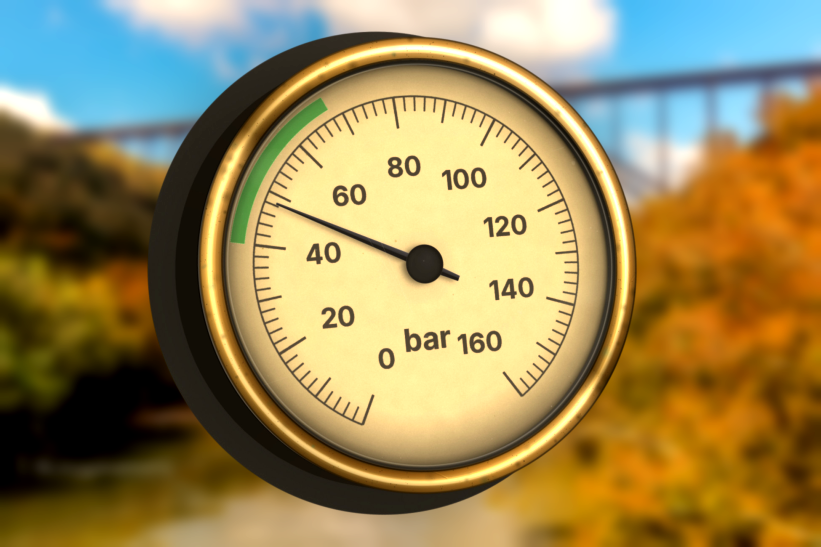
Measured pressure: 48 bar
